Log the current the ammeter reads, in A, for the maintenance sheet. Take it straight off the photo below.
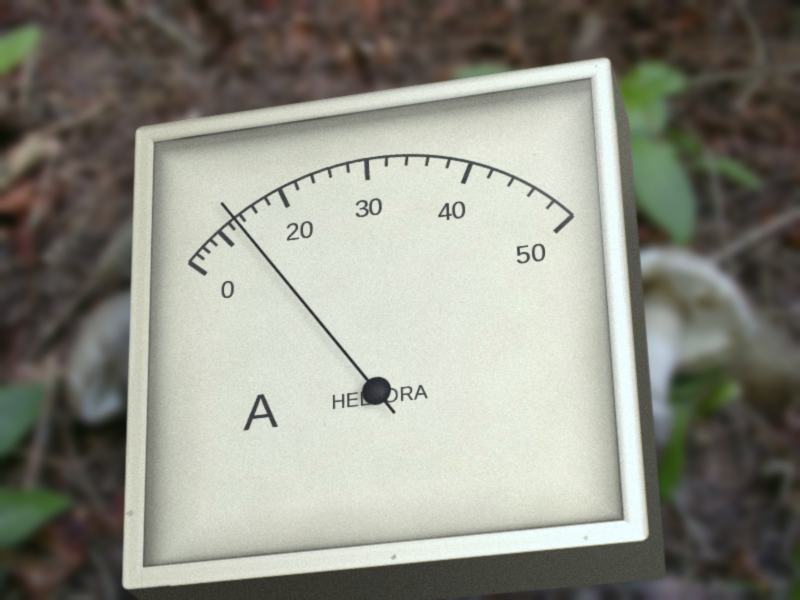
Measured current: 13 A
